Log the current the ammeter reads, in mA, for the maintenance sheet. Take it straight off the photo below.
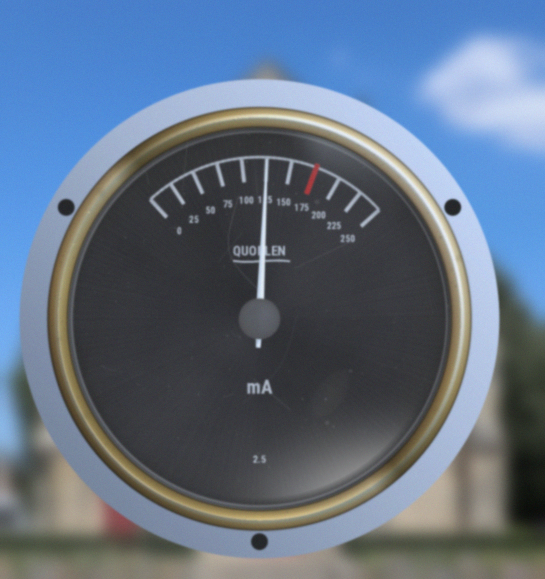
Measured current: 125 mA
